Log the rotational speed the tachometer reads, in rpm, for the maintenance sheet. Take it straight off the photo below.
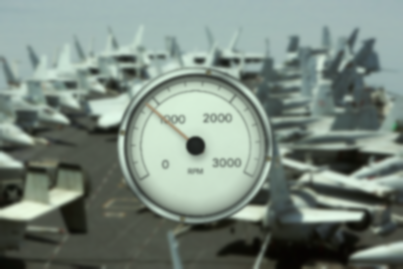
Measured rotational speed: 900 rpm
